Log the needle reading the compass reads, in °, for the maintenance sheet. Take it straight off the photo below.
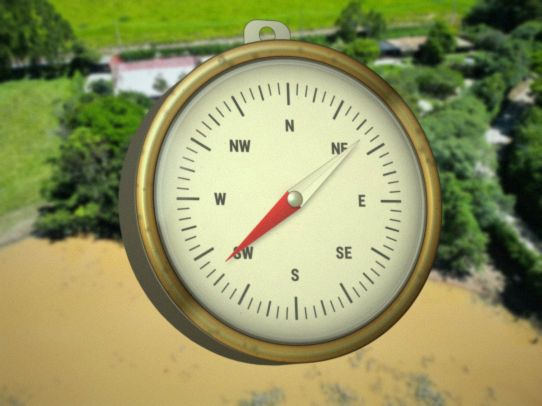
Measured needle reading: 230 °
